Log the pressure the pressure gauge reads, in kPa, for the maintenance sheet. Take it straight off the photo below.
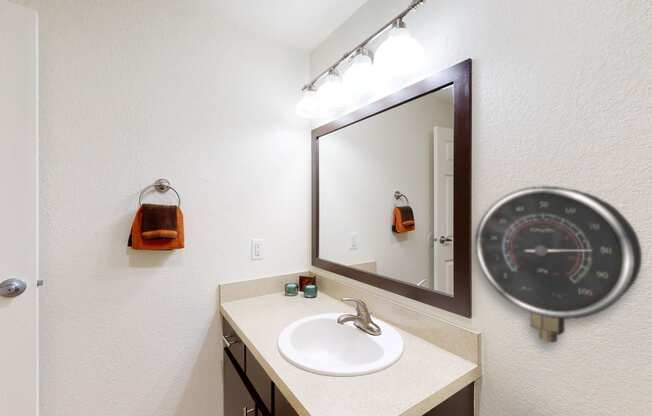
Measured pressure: 80 kPa
